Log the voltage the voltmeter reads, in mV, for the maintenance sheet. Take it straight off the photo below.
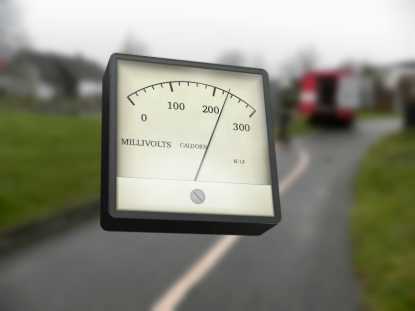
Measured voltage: 230 mV
